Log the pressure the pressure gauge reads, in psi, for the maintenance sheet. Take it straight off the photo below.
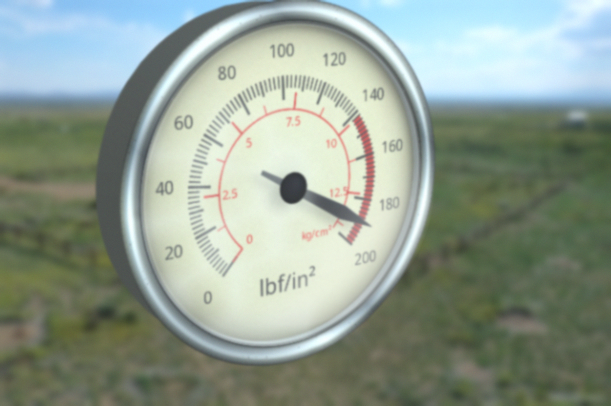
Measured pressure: 190 psi
